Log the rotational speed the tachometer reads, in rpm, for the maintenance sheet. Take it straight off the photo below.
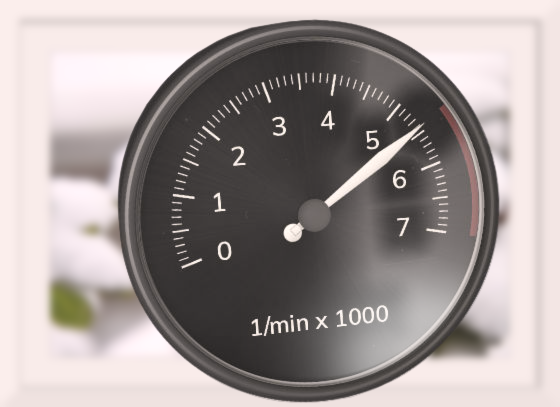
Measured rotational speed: 5400 rpm
